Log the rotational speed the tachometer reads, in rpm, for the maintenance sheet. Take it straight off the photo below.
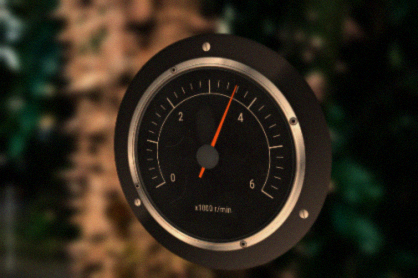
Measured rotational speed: 3600 rpm
